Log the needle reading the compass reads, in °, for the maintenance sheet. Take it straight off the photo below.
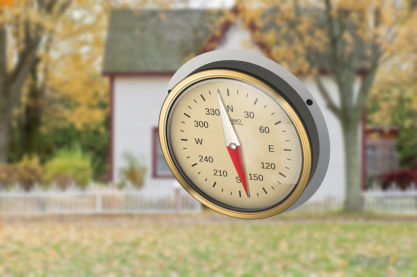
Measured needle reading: 170 °
